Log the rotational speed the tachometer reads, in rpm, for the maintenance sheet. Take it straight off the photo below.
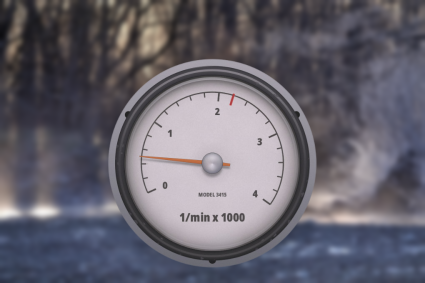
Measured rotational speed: 500 rpm
